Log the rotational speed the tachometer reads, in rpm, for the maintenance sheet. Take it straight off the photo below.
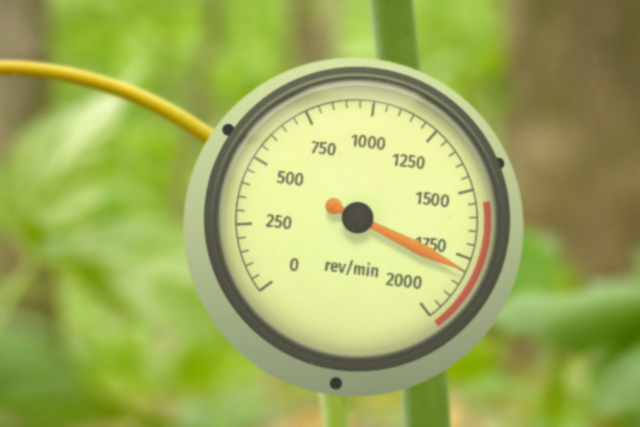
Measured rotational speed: 1800 rpm
